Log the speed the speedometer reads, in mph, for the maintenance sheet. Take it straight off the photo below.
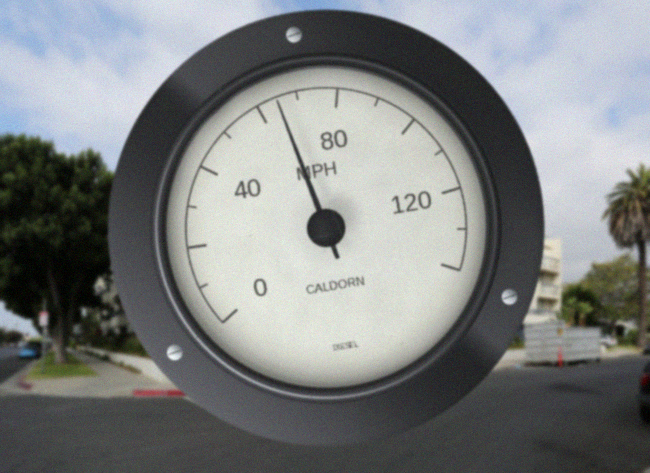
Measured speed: 65 mph
